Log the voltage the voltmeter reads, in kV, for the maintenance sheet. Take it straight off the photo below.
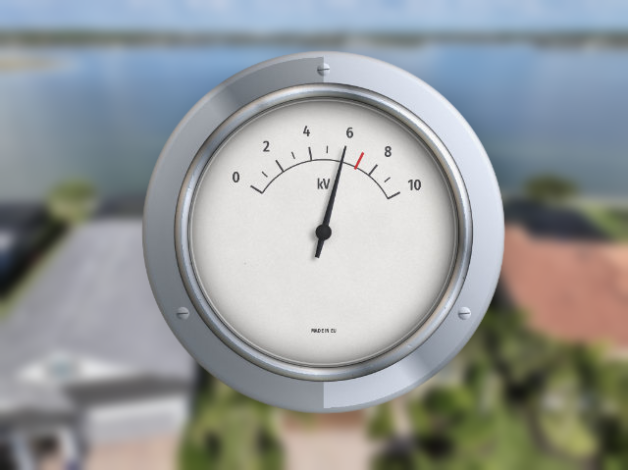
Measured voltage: 6 kV
